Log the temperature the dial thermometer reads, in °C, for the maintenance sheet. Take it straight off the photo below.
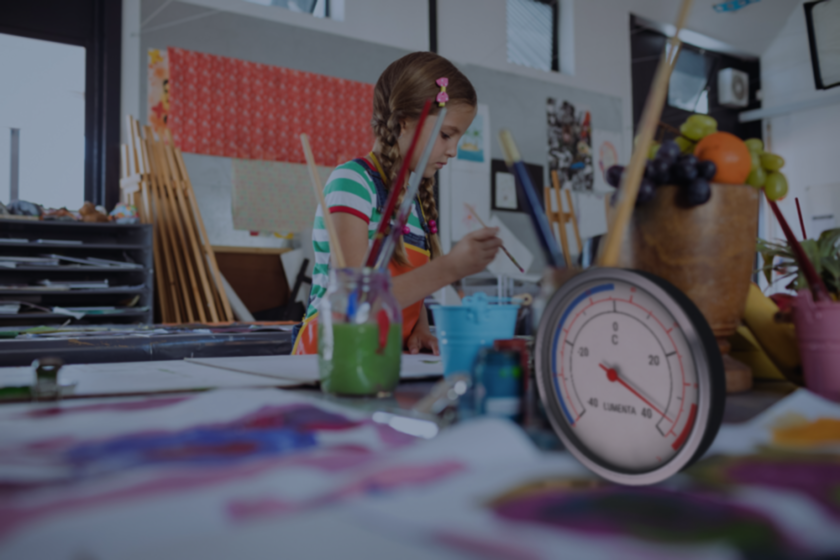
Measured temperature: 35 °C
